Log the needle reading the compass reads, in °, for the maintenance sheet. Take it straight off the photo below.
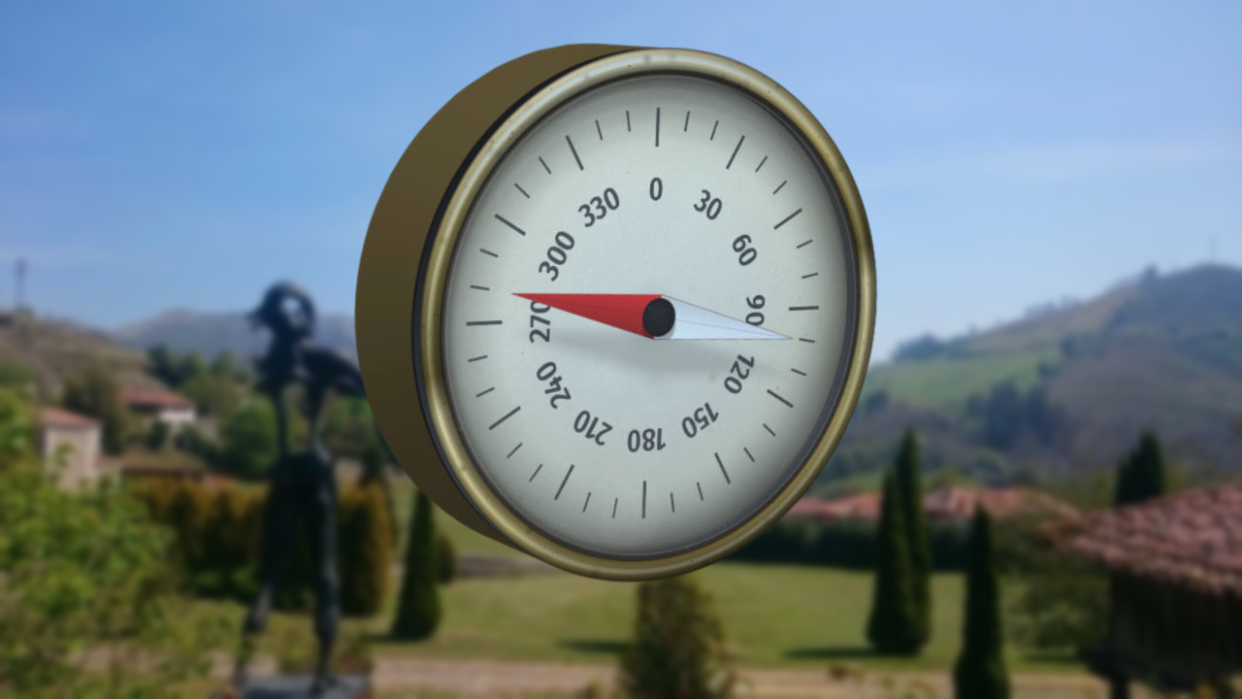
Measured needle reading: 280 °
